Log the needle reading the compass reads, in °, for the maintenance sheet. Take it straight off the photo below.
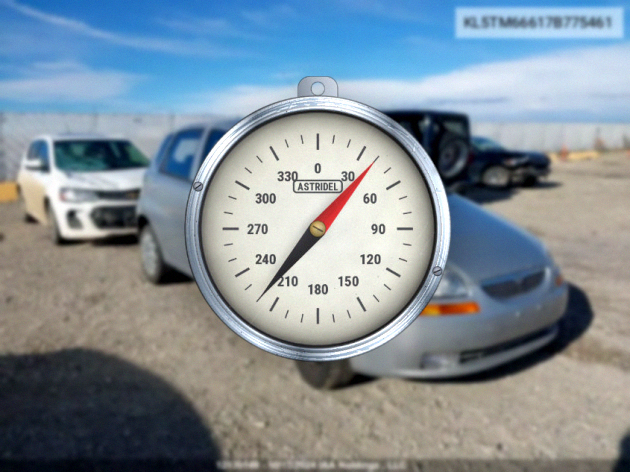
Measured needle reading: 40 °
